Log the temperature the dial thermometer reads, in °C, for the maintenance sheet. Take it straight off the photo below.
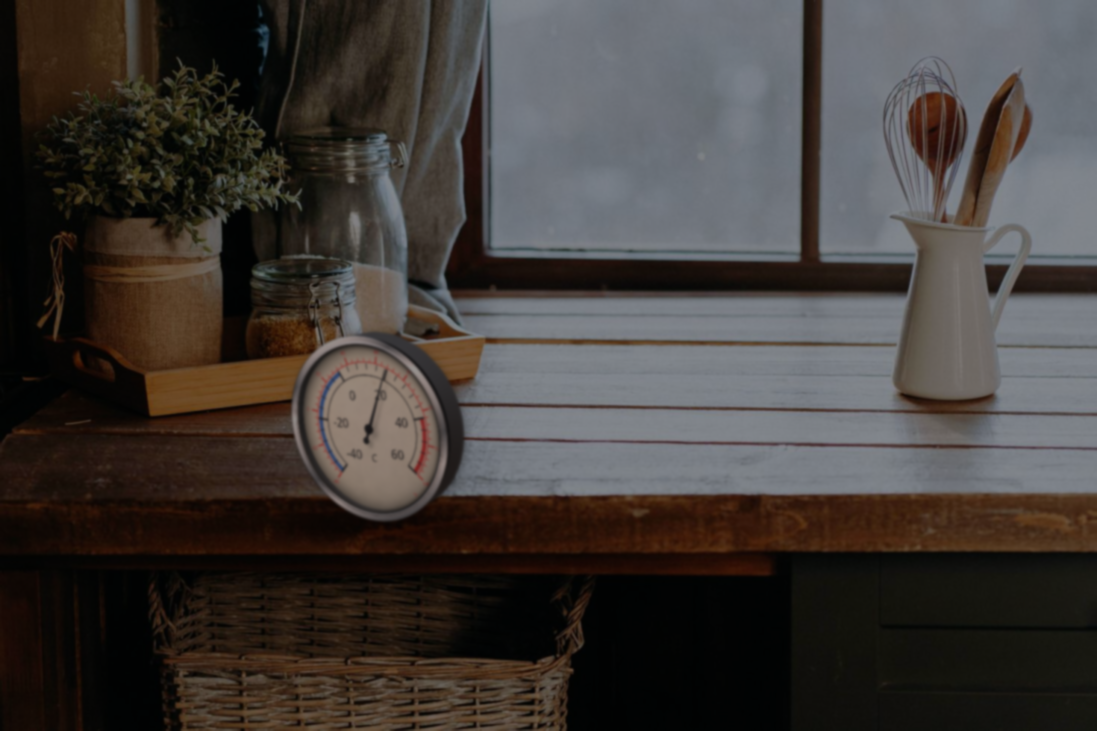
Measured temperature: 20 °C
